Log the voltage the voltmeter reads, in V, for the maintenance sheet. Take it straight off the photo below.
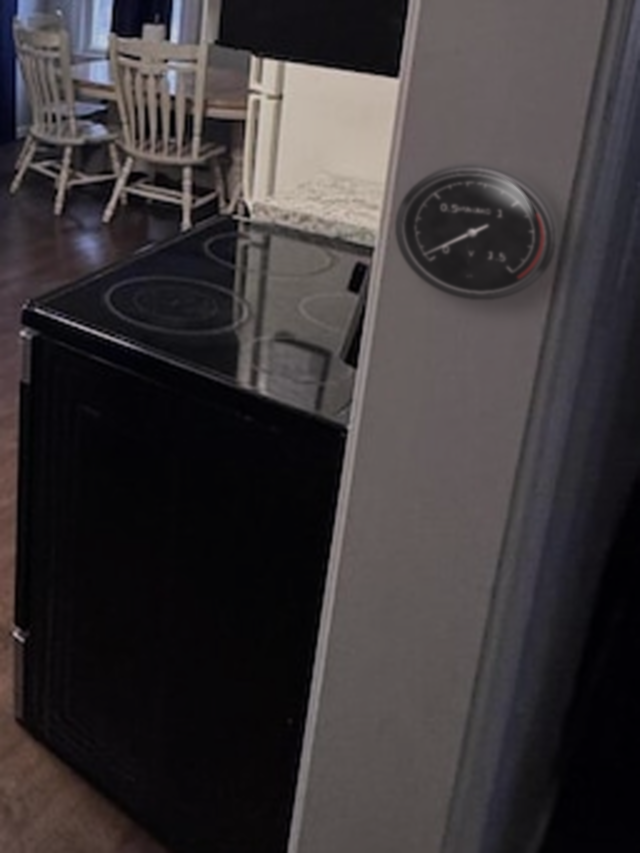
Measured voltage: 0.05 V
